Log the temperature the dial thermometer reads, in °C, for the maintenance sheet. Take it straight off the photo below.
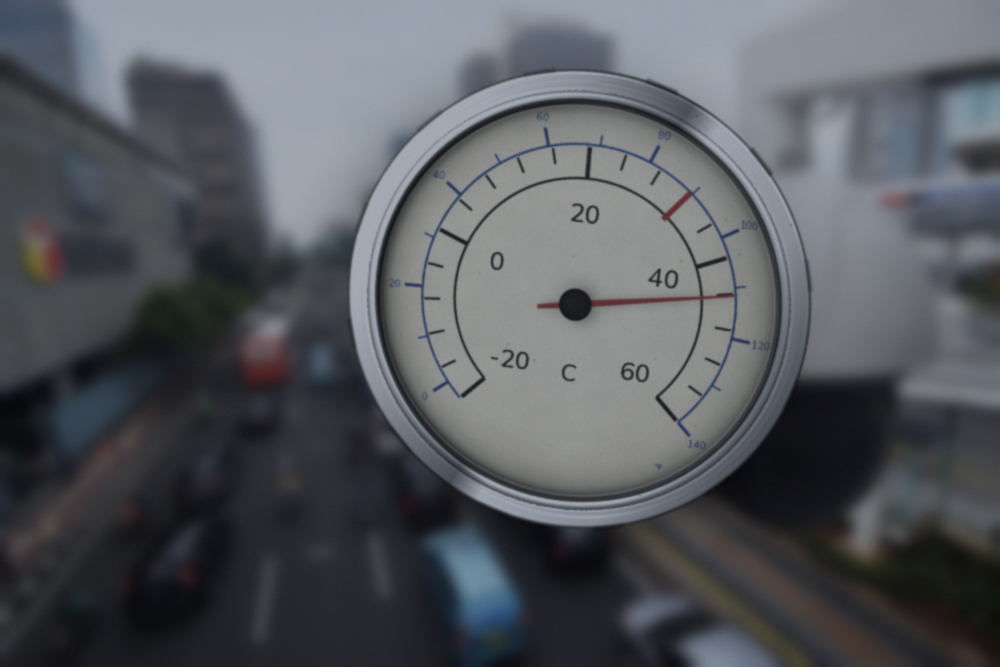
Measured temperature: 44 °C
